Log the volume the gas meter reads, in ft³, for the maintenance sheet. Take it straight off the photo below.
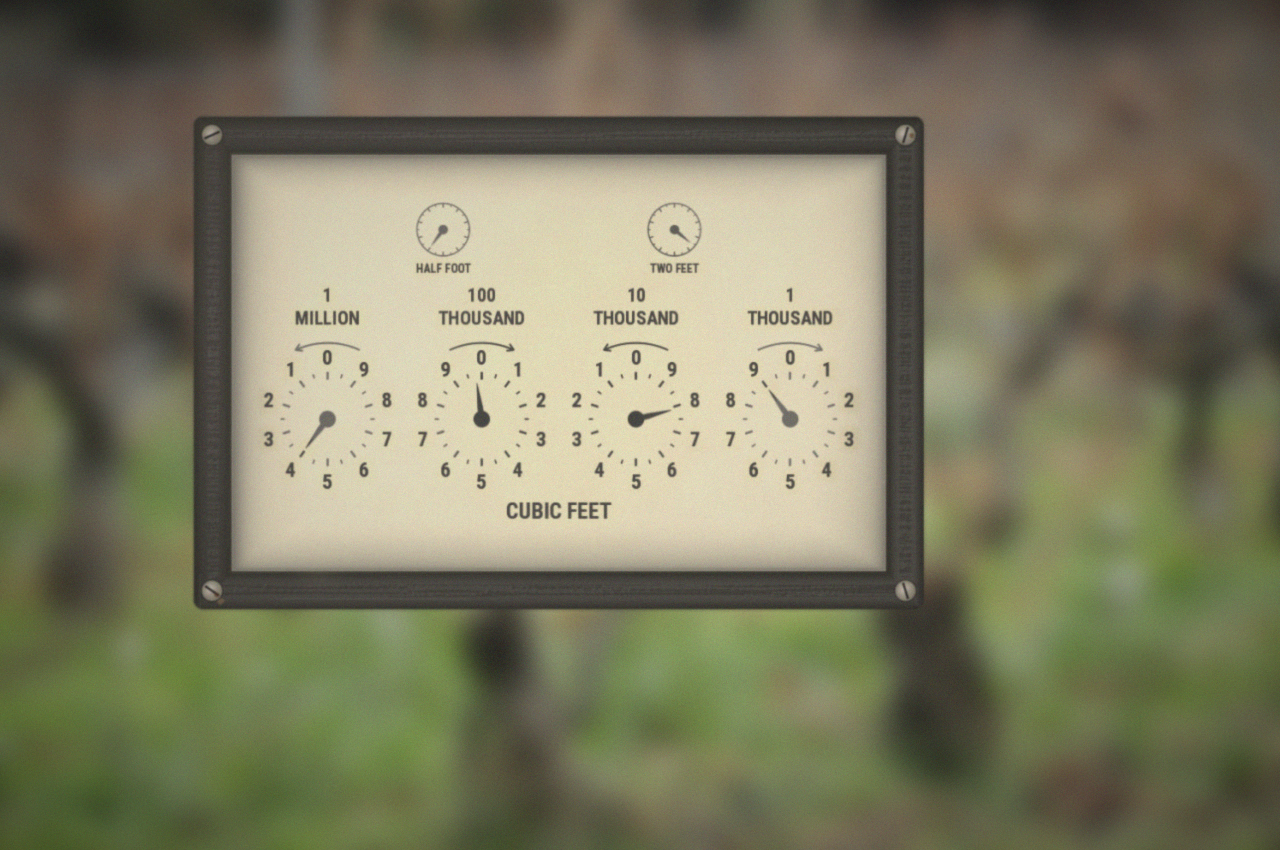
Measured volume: 397900 ft³
